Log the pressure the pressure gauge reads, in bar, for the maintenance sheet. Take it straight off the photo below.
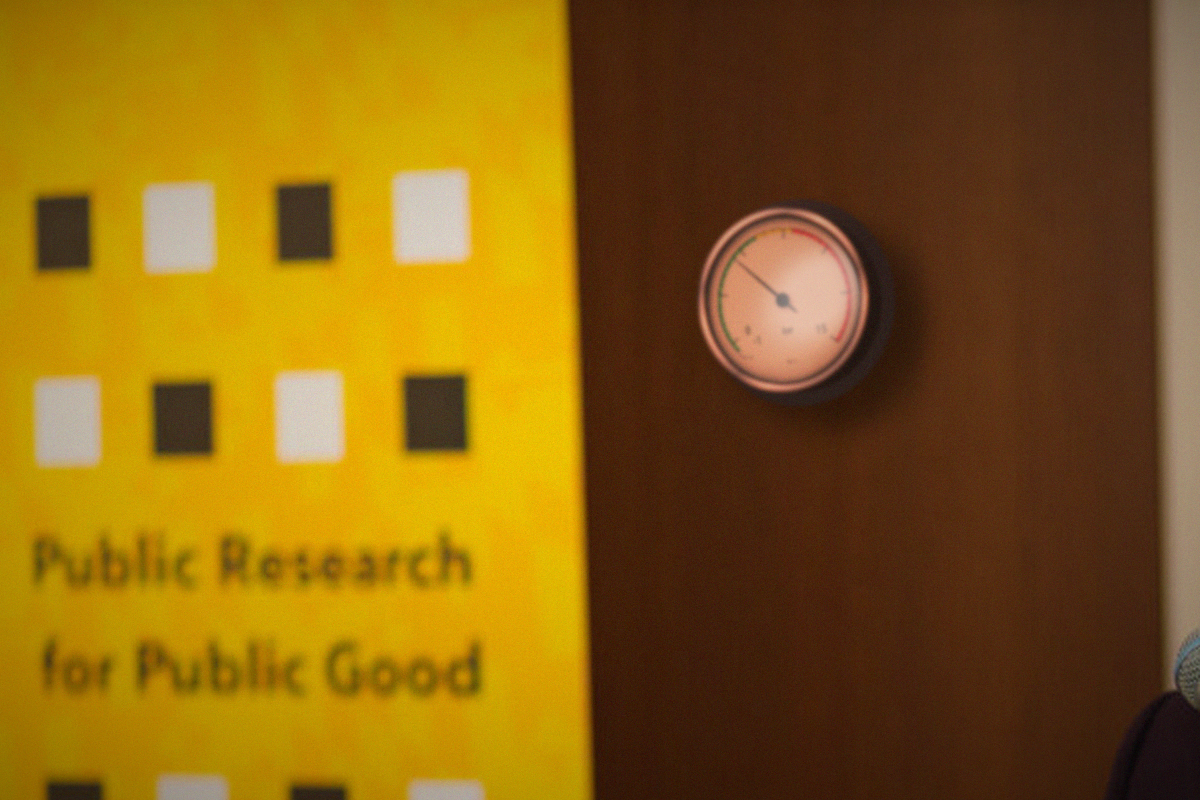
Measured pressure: 4.5 bar
